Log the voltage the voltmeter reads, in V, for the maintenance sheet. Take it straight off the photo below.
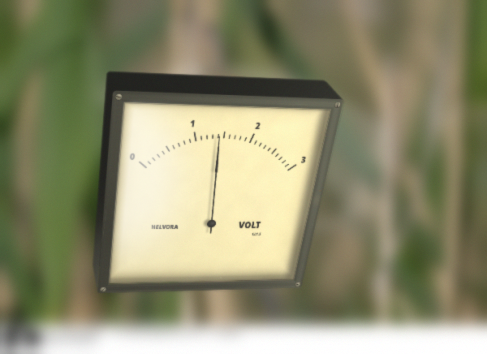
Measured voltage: 1.4 V
